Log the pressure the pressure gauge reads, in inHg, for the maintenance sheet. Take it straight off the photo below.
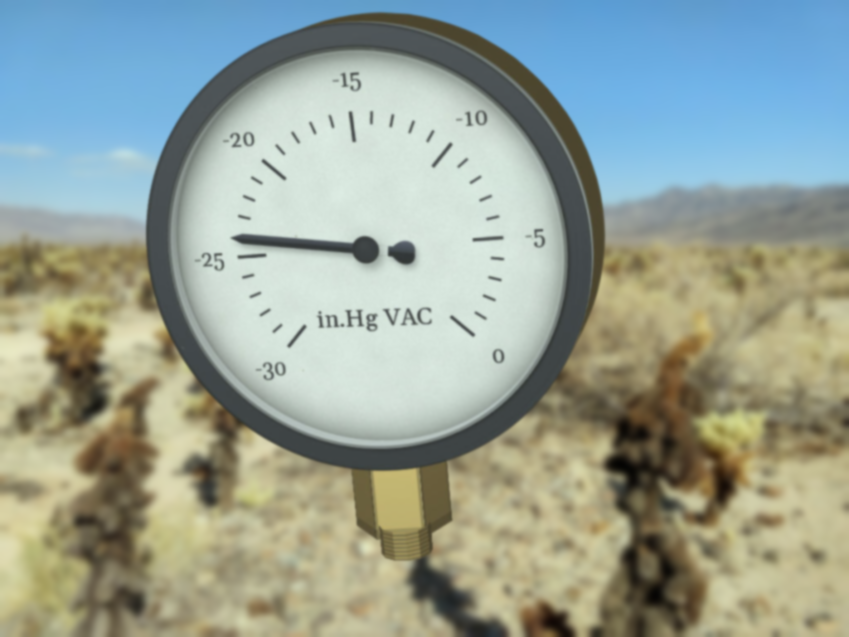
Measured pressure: -24 inHg
